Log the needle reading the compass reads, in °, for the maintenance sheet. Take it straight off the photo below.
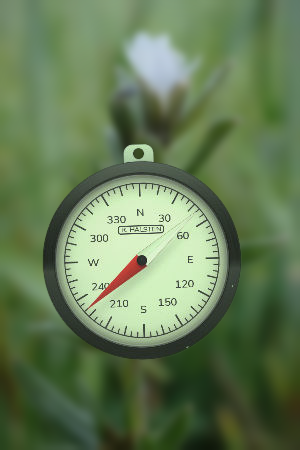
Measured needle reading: 230 °
